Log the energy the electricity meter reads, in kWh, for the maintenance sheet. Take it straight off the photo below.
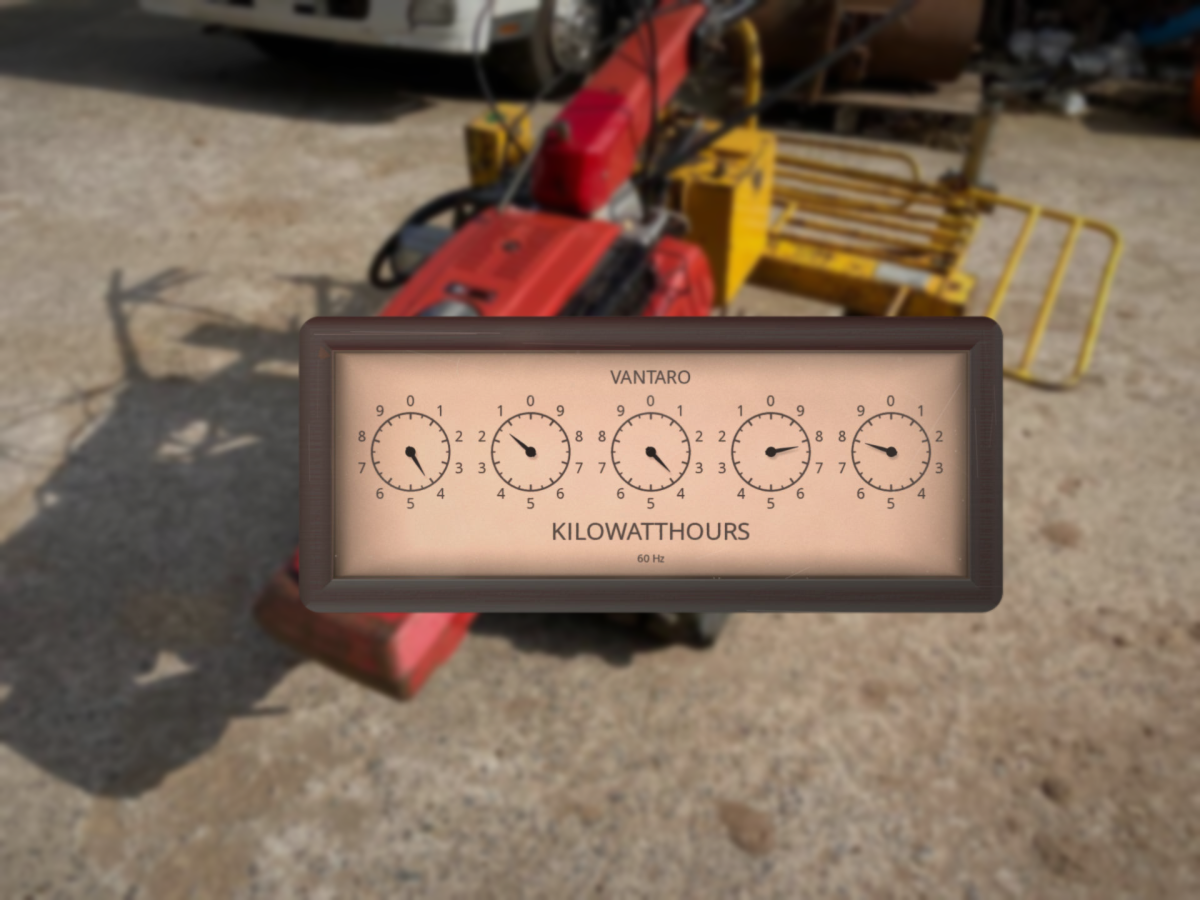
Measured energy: 41378 kWh
